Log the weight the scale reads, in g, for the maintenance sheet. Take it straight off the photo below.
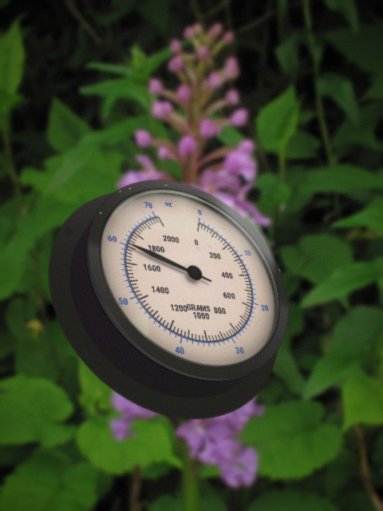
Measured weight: 1700 g
